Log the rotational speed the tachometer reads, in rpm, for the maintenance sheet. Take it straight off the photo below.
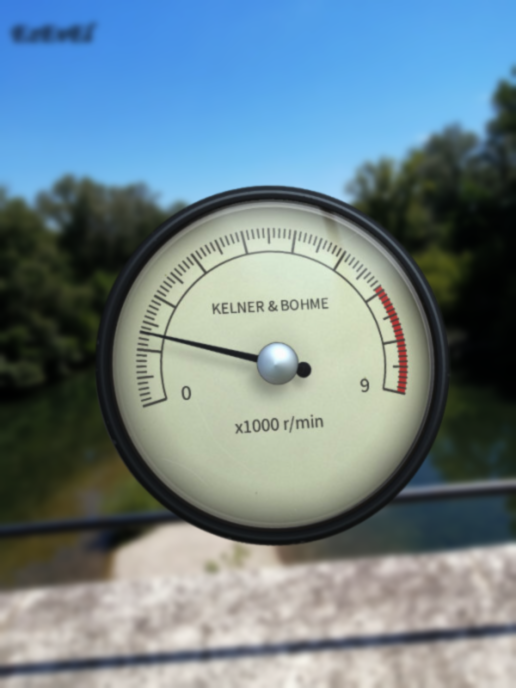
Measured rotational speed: 1300 rpm
